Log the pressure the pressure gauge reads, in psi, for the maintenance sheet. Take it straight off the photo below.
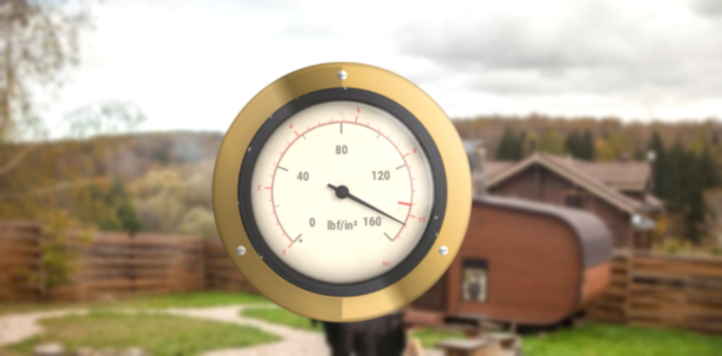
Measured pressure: 150 psi
